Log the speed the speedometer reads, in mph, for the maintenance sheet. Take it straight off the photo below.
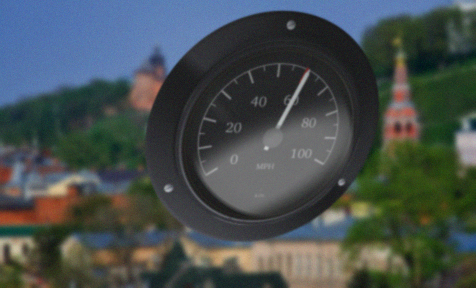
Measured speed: 60 mph
